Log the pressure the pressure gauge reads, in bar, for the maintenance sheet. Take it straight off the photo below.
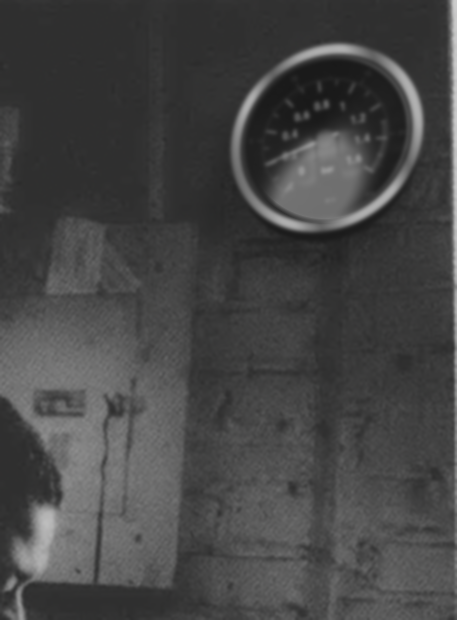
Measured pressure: 0.2 bar
